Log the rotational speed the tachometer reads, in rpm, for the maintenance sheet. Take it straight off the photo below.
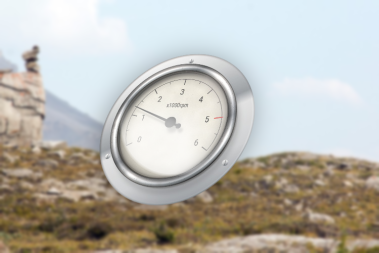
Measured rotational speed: 1250 rpm
